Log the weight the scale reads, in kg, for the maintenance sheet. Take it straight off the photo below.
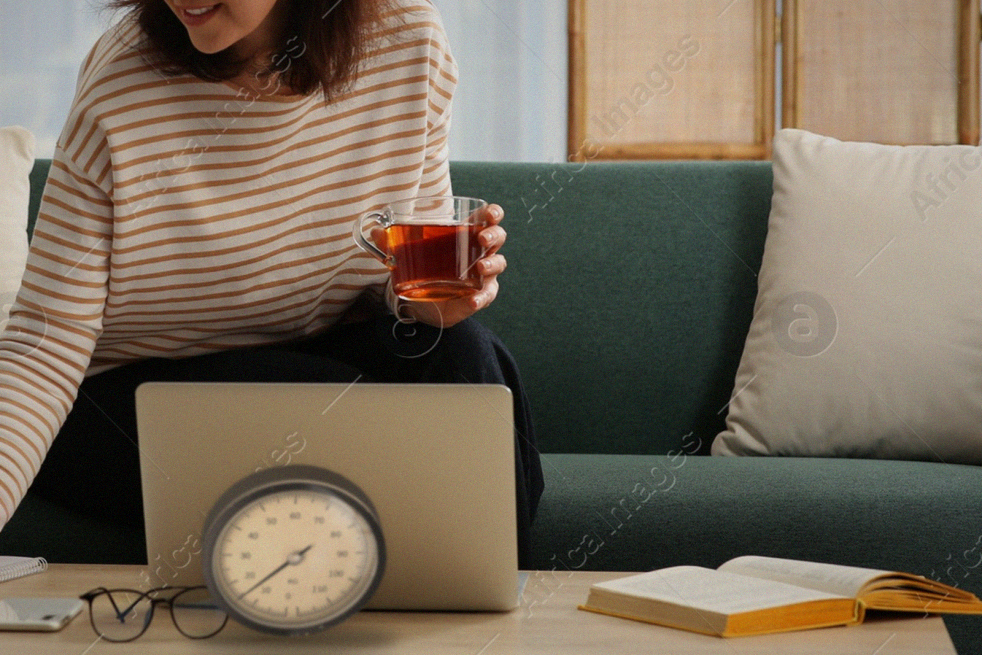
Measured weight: 15 kg
